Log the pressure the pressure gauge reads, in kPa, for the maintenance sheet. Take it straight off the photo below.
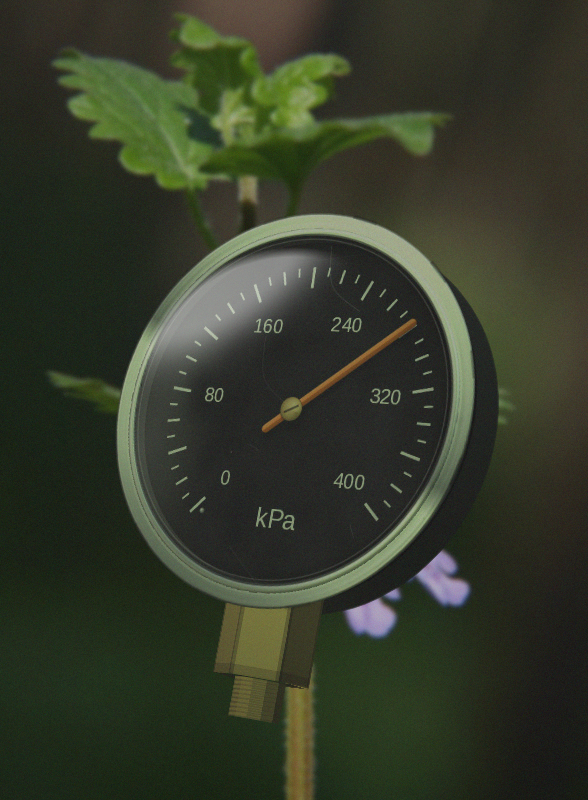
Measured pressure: 280 kPa
